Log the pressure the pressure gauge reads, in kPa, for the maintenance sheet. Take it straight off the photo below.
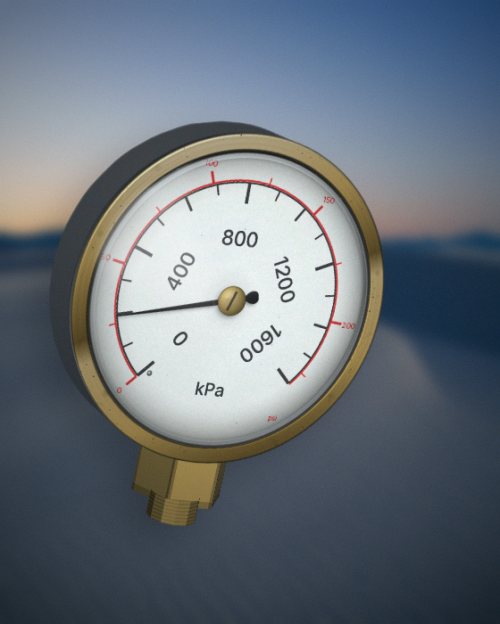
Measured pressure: 200 kPa
